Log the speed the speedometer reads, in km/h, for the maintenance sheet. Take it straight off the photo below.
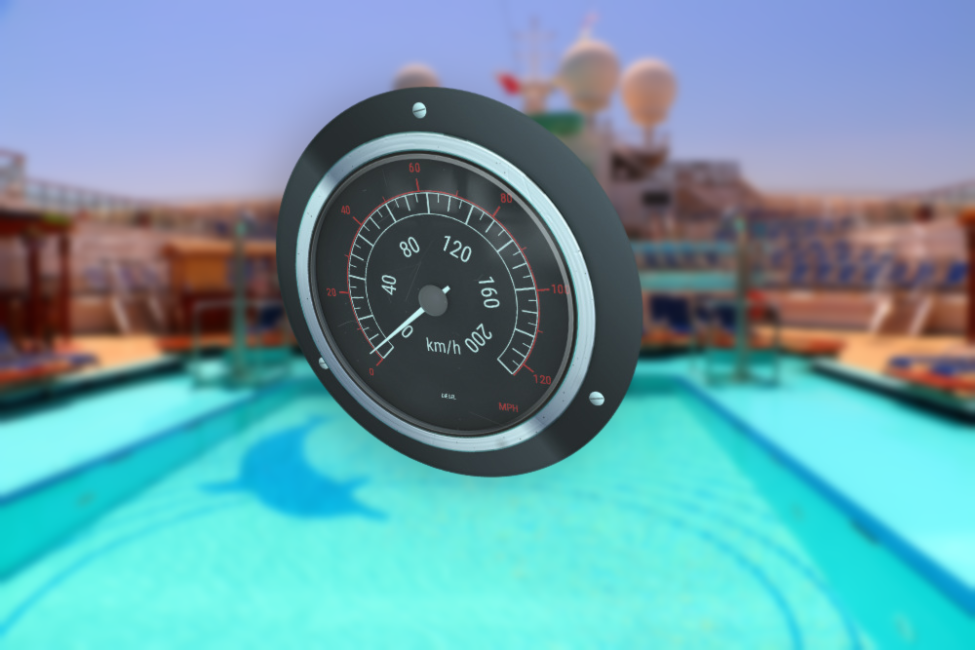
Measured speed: 5 km/h
